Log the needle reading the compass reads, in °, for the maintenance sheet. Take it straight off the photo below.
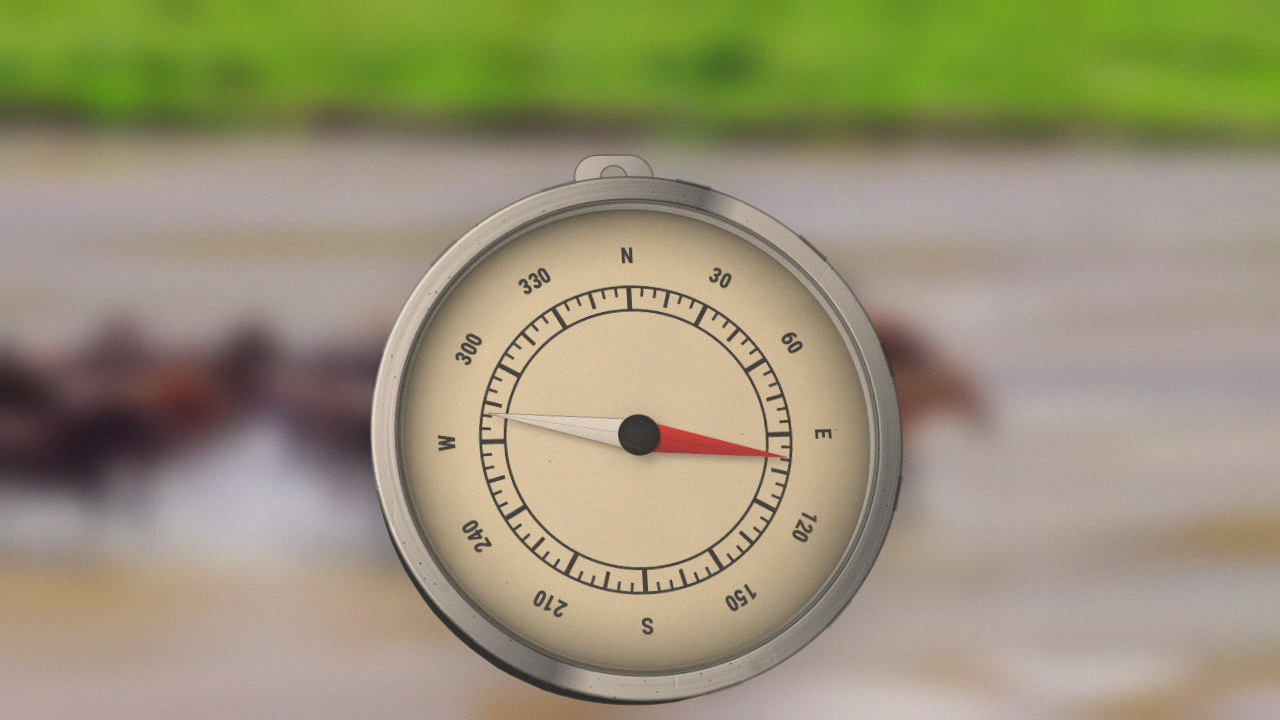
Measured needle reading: 100 °
